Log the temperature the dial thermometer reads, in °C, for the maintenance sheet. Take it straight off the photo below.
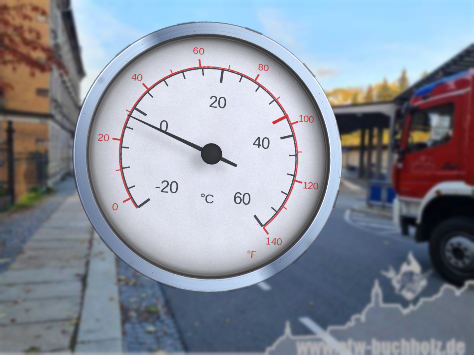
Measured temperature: -2 °C
